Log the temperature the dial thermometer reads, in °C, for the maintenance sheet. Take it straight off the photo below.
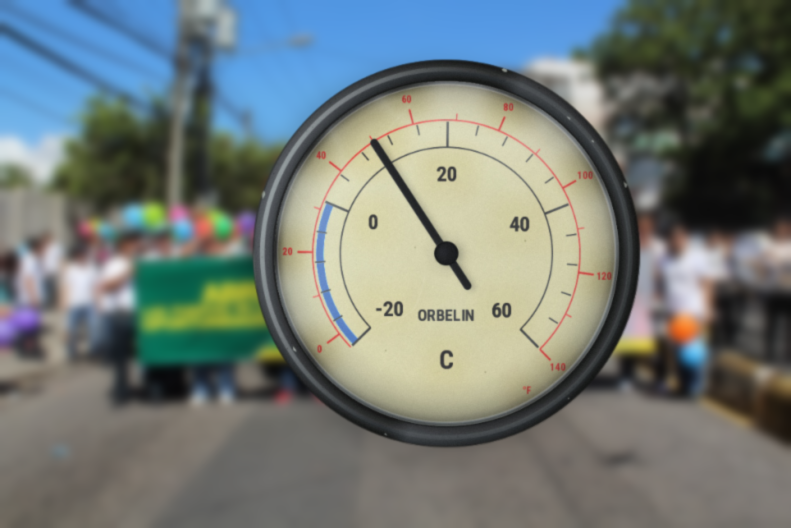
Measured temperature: 10 °C
